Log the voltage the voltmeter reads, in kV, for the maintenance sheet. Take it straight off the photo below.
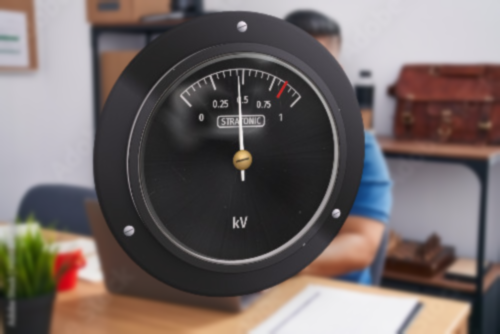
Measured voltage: 0.45 kV
